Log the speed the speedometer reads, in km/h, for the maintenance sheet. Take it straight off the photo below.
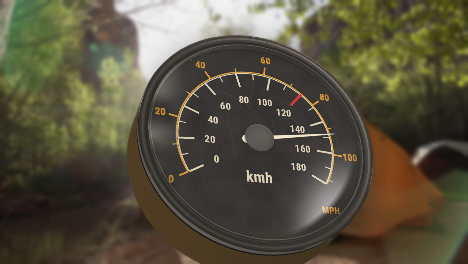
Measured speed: 150 km/h
